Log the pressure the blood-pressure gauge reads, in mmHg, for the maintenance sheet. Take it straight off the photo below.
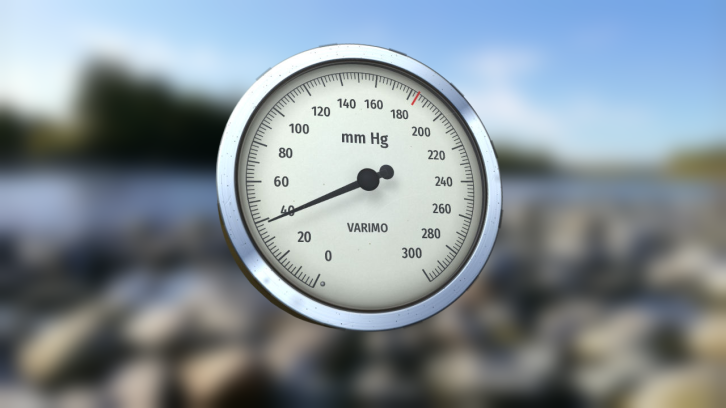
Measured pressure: 38 mmHg
